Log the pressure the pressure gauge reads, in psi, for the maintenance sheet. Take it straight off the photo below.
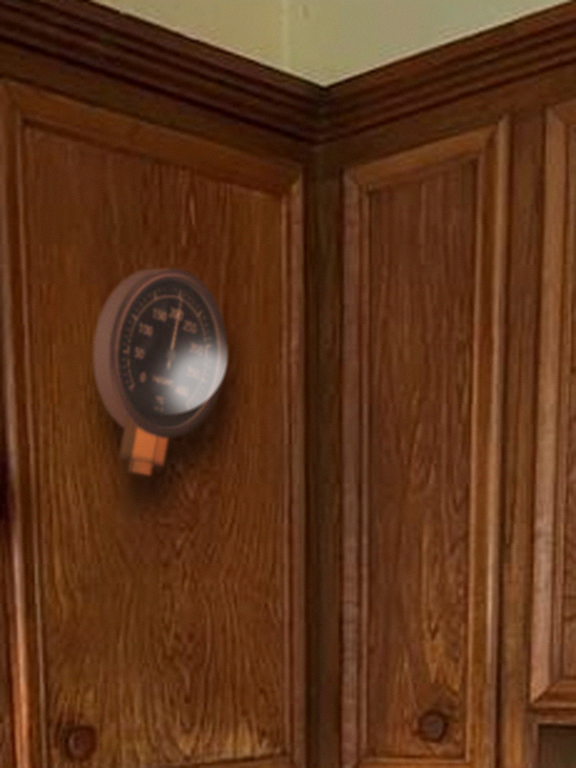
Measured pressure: 200 psi
